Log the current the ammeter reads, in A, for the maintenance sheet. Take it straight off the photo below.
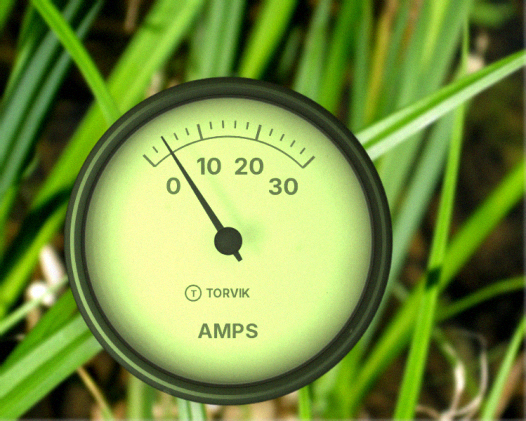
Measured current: 4 A
